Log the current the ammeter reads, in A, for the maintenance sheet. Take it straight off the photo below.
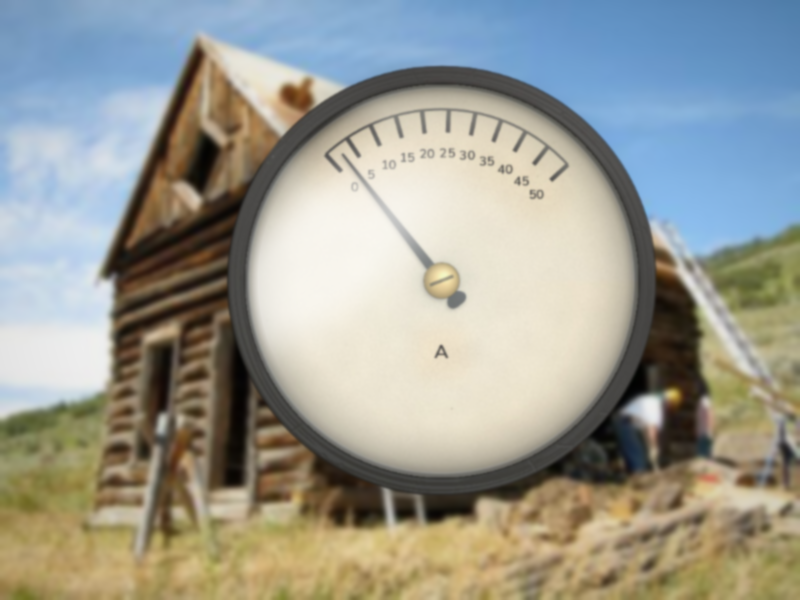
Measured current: 2.5 A
